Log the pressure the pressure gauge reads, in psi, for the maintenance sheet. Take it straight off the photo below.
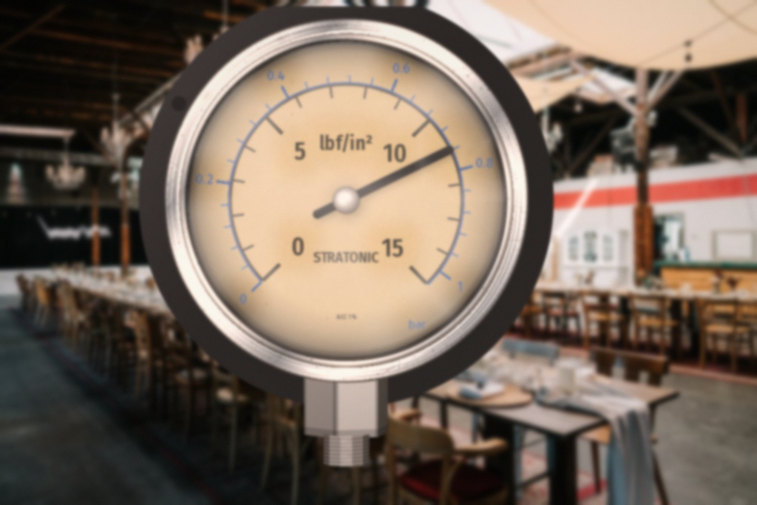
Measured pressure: 11 psi
